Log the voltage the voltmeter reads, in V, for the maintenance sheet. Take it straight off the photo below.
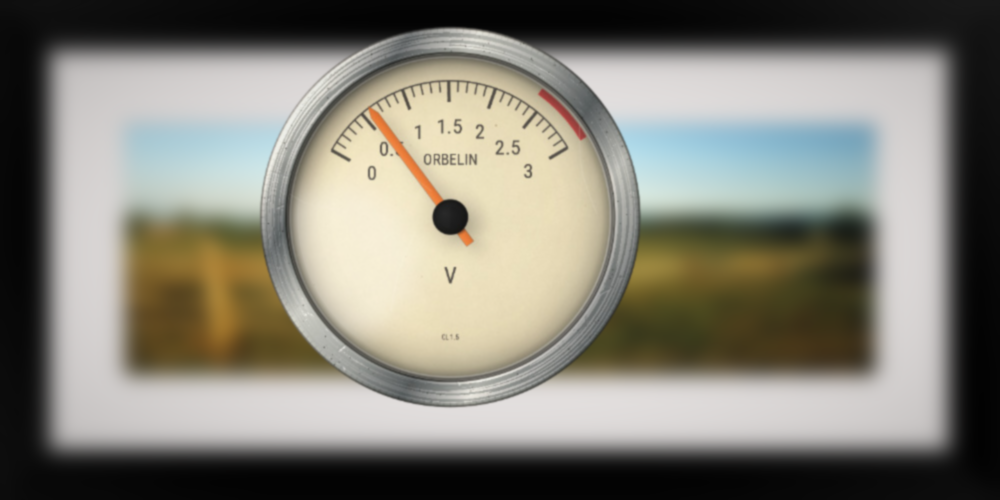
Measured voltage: 0.6 V
